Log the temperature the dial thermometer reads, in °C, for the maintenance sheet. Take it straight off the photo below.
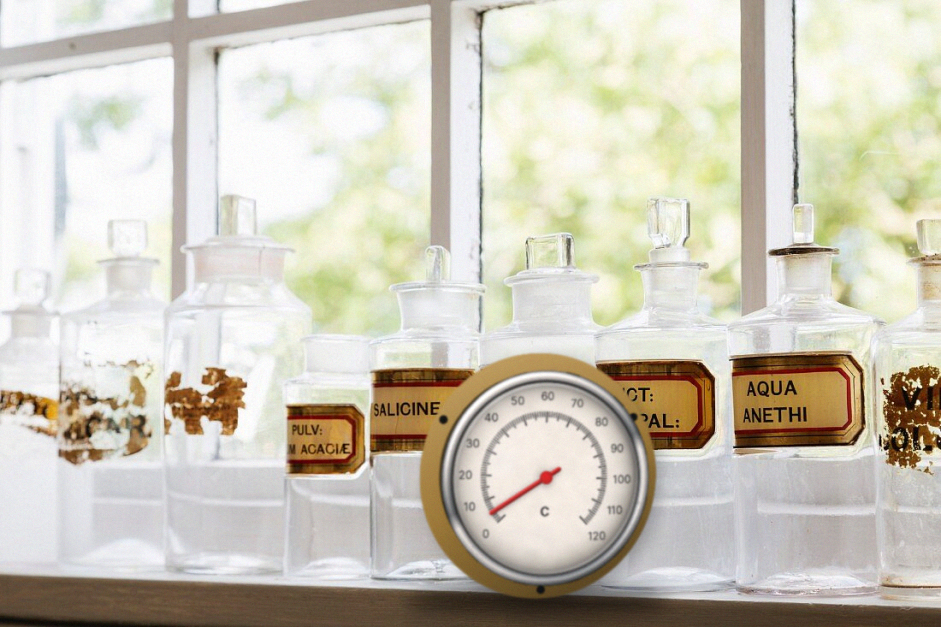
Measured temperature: 5 °C
